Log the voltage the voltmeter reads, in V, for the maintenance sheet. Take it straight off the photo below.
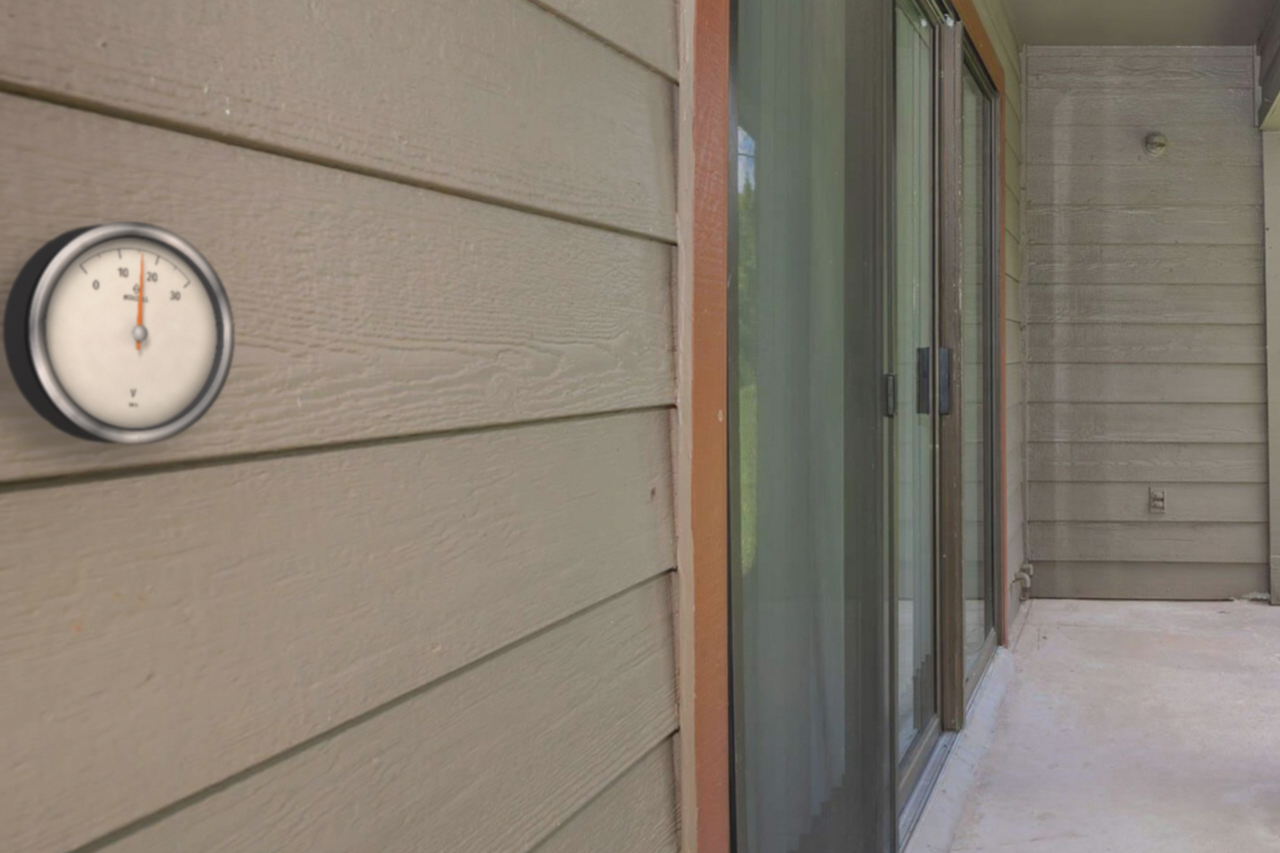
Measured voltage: 15 V
